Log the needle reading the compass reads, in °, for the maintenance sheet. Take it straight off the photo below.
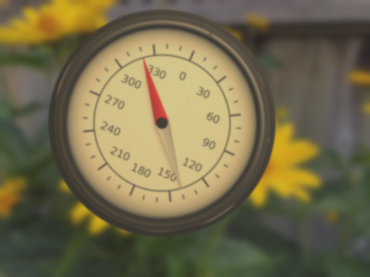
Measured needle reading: 320 °
